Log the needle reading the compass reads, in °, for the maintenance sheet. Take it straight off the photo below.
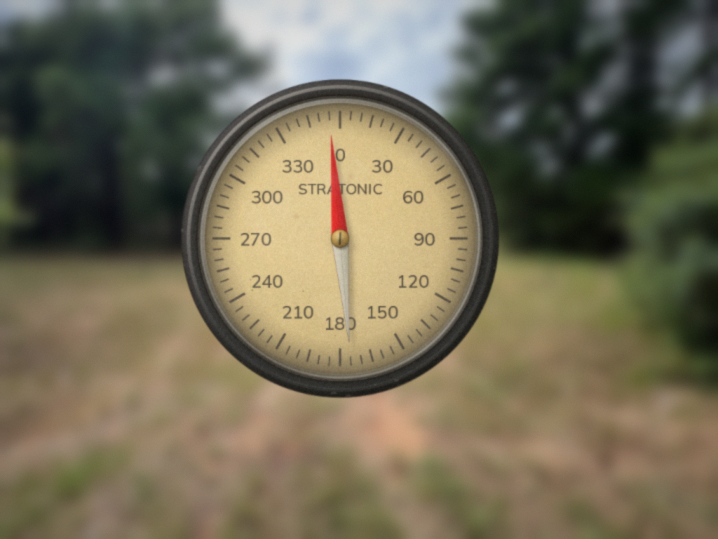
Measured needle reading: 355 °
